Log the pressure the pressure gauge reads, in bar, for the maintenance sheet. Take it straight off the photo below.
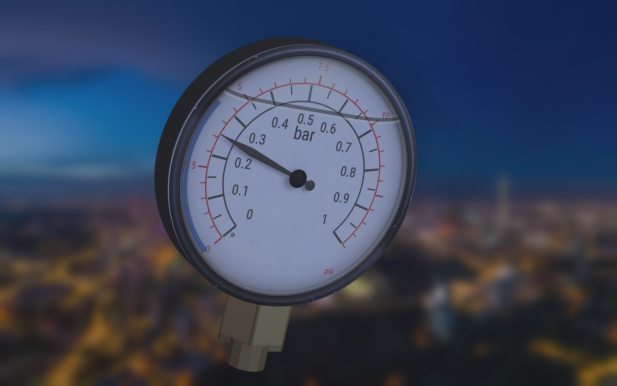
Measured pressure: 0.25 bar
